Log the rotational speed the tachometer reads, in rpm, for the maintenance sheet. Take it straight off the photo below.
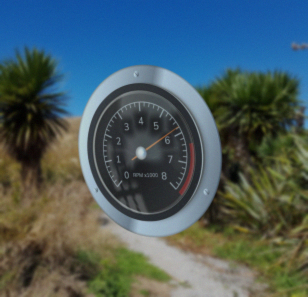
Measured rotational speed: 5800 rpm
